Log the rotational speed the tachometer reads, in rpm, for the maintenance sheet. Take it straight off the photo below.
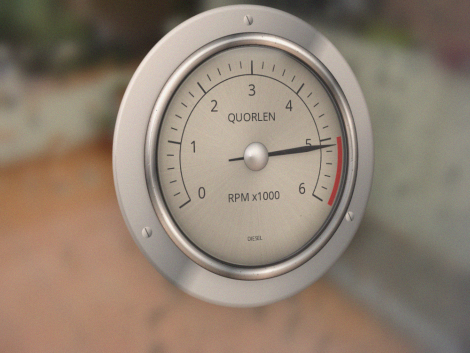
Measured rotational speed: 5100 rpm
